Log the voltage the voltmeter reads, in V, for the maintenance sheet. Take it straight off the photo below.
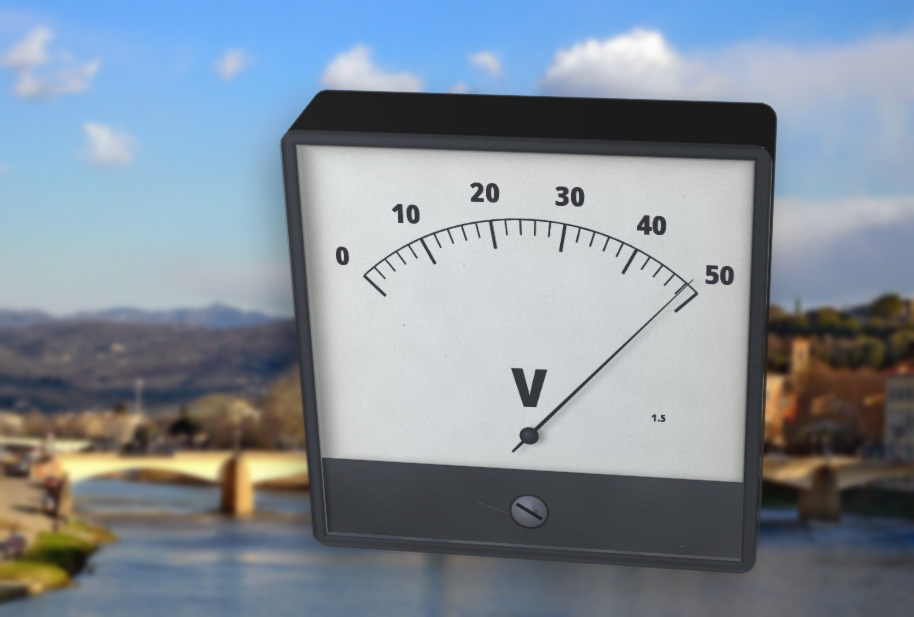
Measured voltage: 48 V
